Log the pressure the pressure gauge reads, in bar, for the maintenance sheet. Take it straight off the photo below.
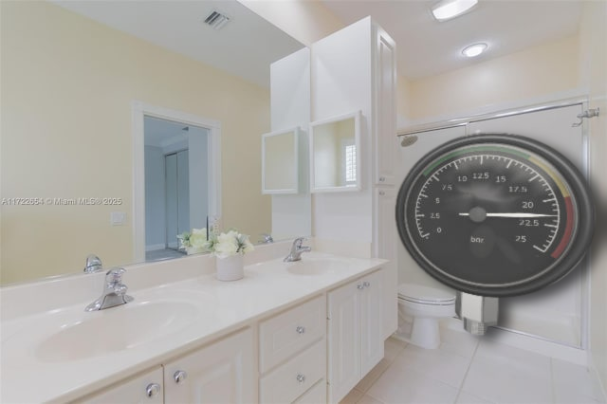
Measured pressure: 21.5 bar
